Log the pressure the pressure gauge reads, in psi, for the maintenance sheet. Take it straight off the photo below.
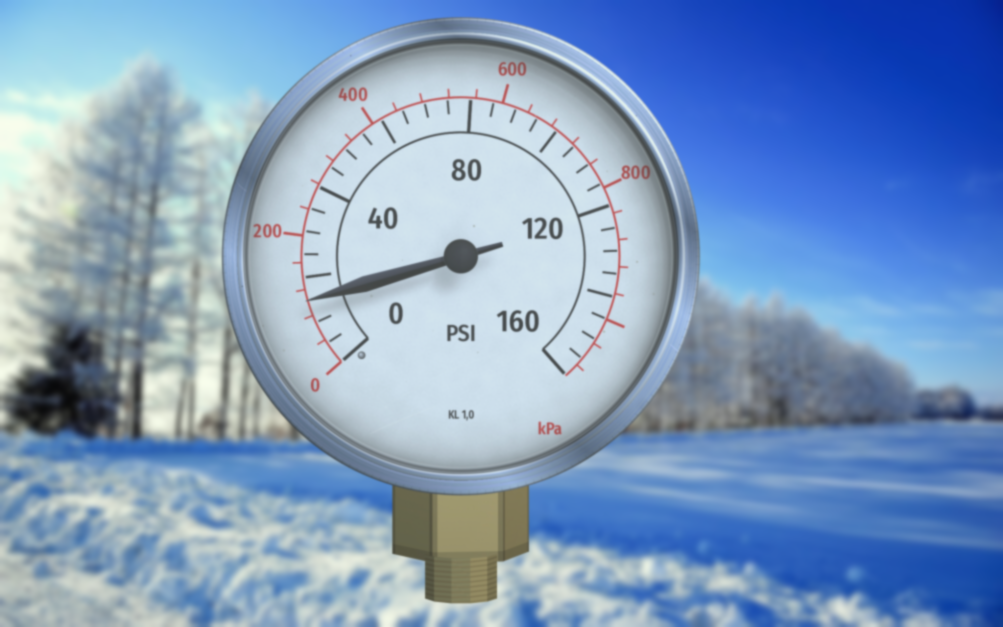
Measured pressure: 15 psi
